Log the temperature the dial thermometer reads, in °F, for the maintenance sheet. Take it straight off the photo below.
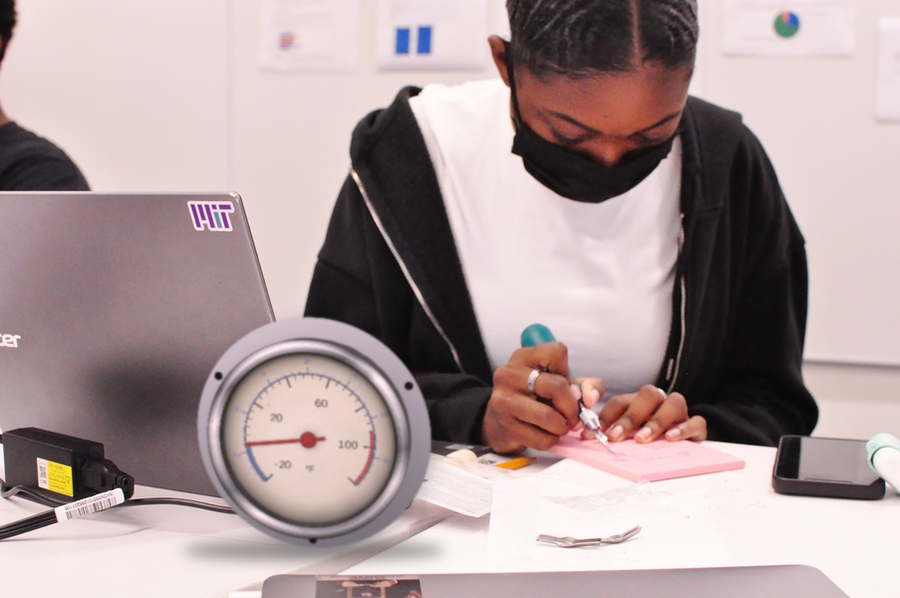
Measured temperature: 0 °F
